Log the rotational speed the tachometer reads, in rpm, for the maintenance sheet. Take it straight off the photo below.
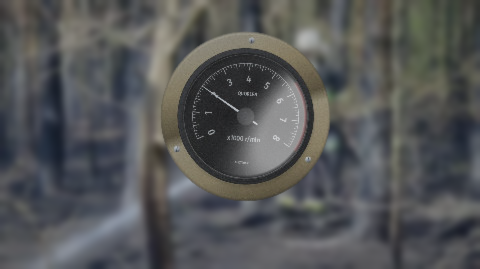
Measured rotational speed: 2000 rpm
